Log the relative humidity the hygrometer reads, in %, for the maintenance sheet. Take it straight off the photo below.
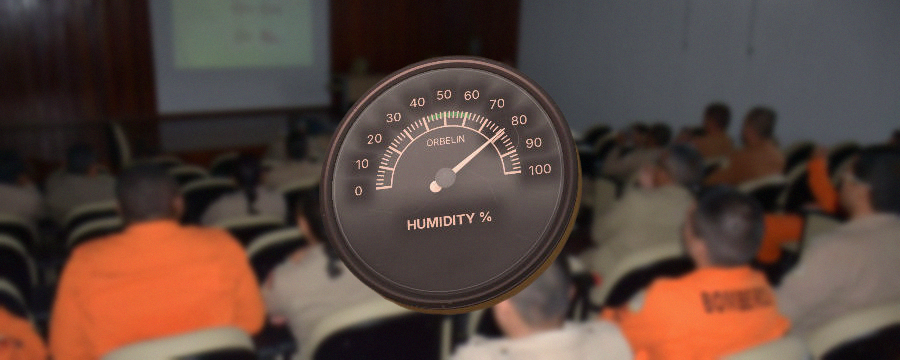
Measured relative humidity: 80 %
